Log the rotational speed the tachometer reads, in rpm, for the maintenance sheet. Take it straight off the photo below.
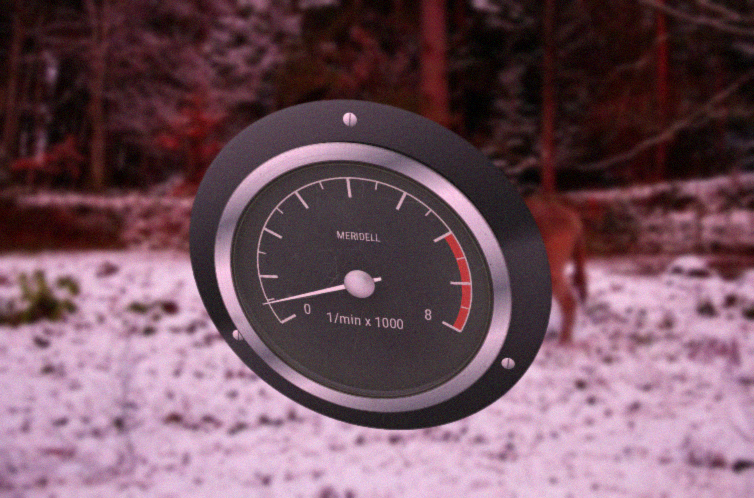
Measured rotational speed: 500 rpm
